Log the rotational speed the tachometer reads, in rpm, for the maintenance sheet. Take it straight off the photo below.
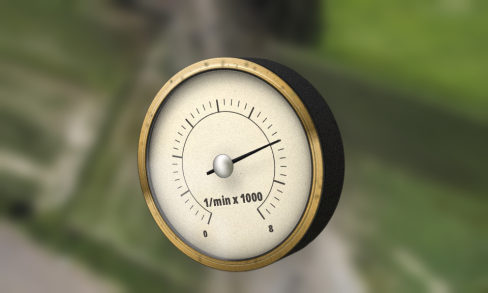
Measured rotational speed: 6000 rpm
